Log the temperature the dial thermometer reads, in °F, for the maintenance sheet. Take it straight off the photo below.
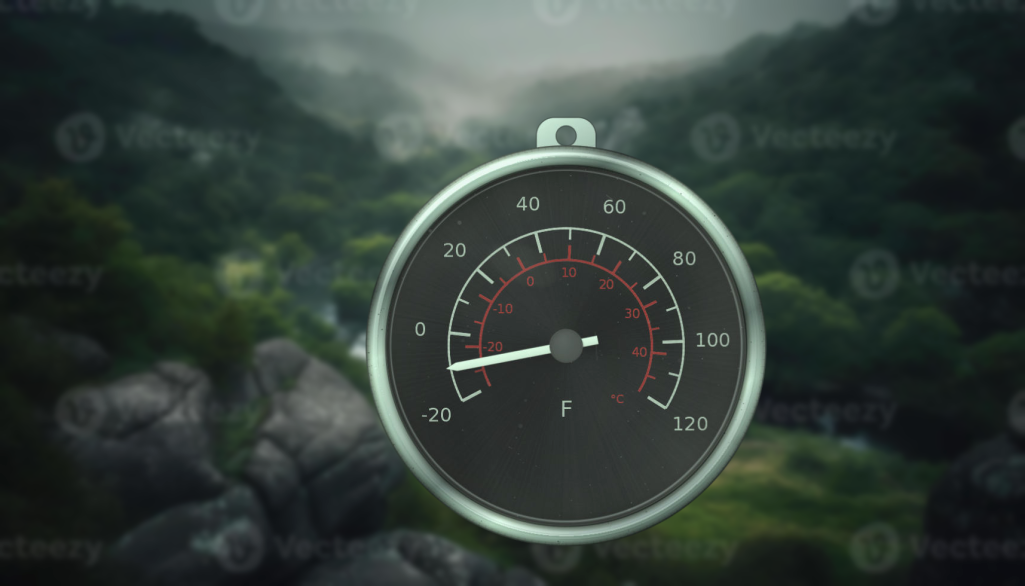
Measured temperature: -10 °F
